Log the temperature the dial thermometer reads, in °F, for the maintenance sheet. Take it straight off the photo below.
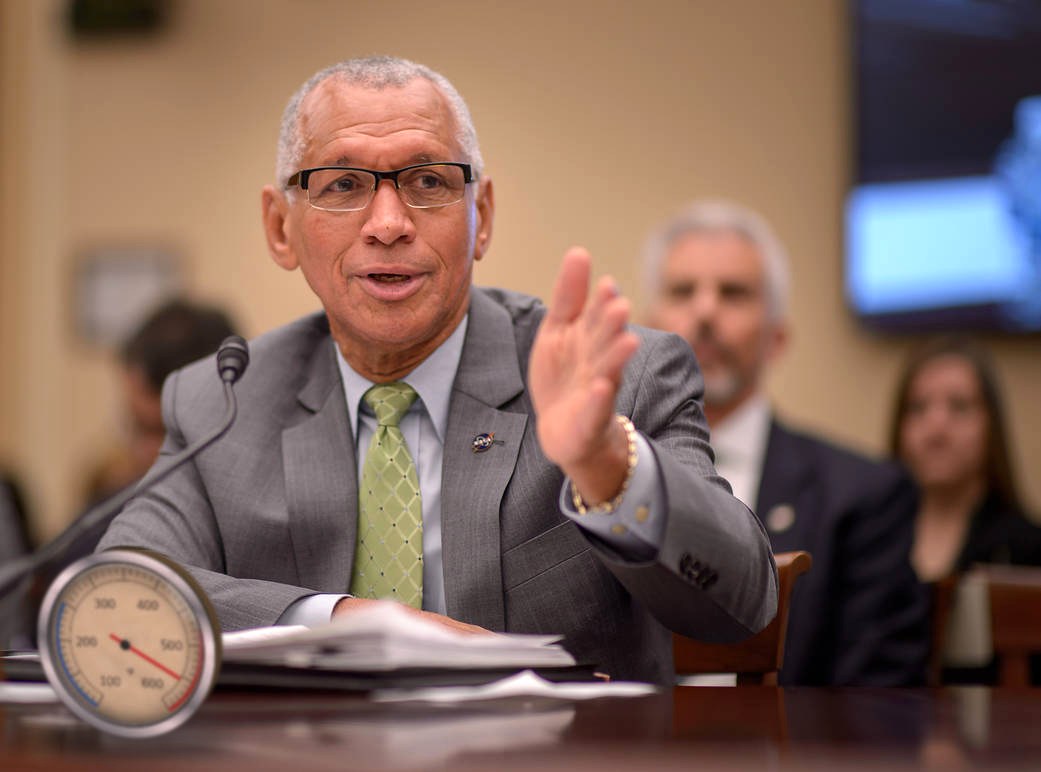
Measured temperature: 550 °F
